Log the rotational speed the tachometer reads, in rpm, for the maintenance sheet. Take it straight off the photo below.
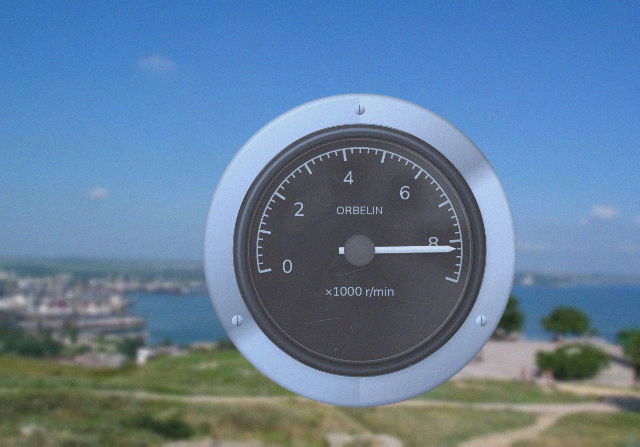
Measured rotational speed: 8200 rpm
